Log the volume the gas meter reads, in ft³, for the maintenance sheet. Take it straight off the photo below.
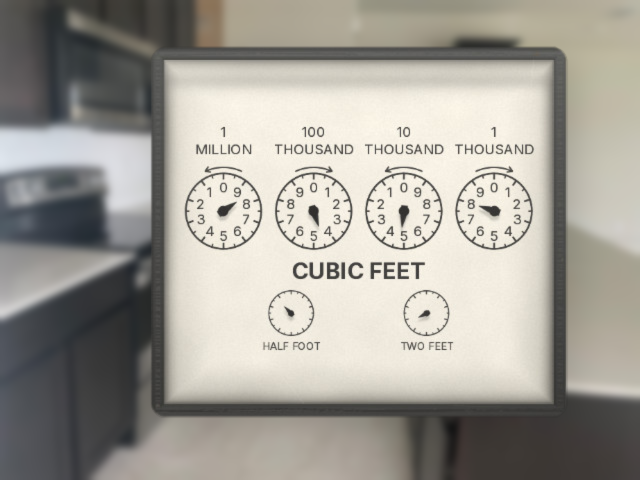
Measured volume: 844800 ft³
